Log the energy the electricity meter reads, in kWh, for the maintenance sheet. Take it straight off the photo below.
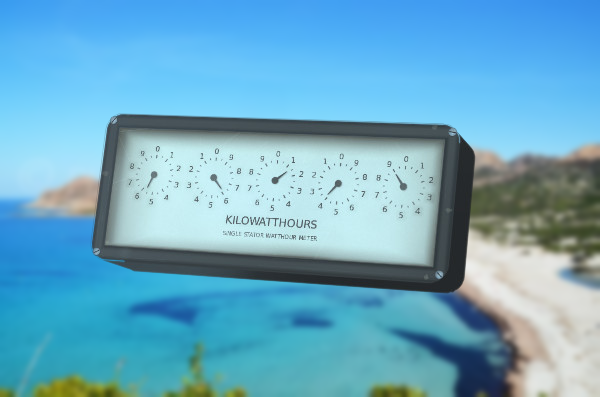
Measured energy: 56139 kWh
